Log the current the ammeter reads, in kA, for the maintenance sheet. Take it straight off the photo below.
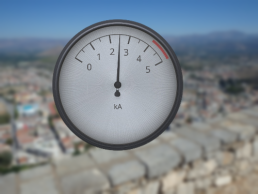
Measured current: 2.5 kA
